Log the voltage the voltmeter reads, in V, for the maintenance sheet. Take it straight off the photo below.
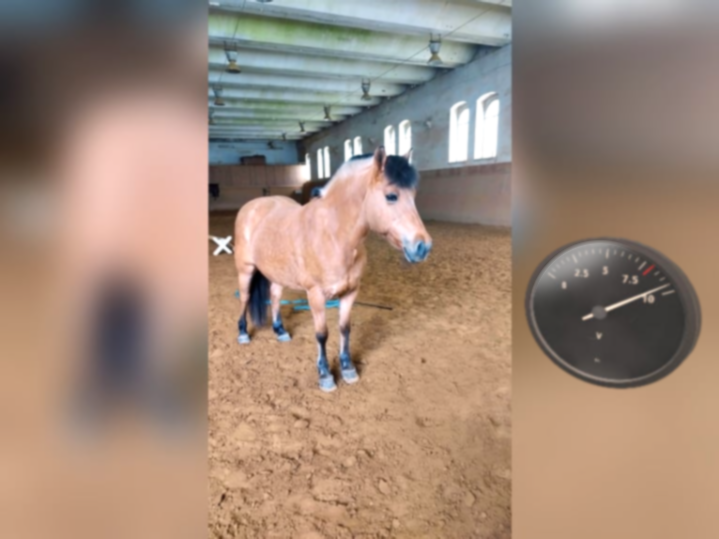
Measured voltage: 9.5 V
